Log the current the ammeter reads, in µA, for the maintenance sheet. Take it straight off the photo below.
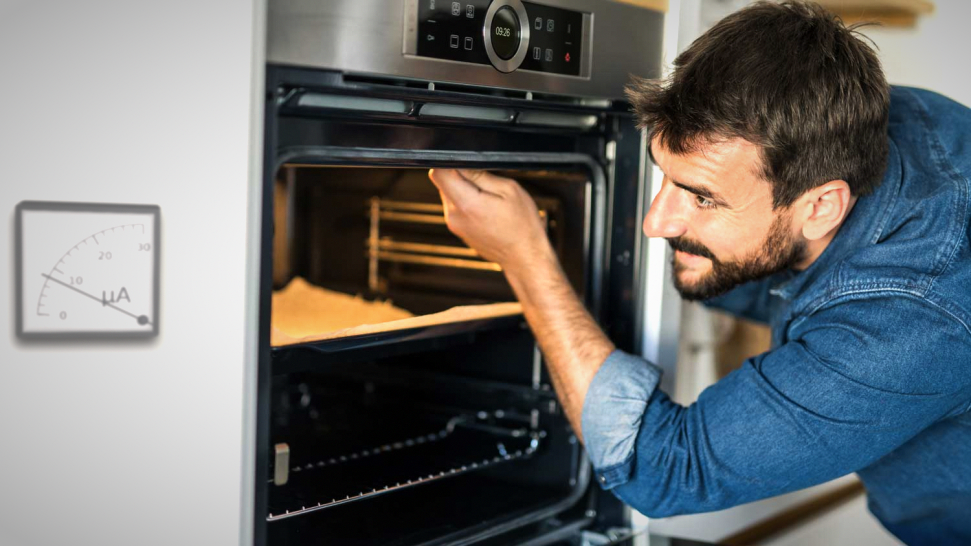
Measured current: 8 µA
